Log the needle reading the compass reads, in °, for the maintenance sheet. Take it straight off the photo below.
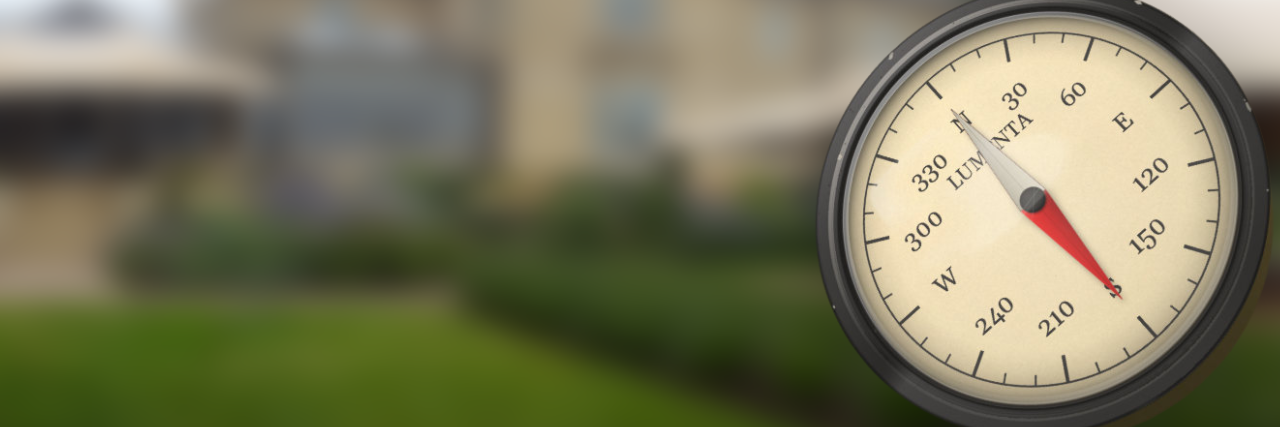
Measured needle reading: 180 °
